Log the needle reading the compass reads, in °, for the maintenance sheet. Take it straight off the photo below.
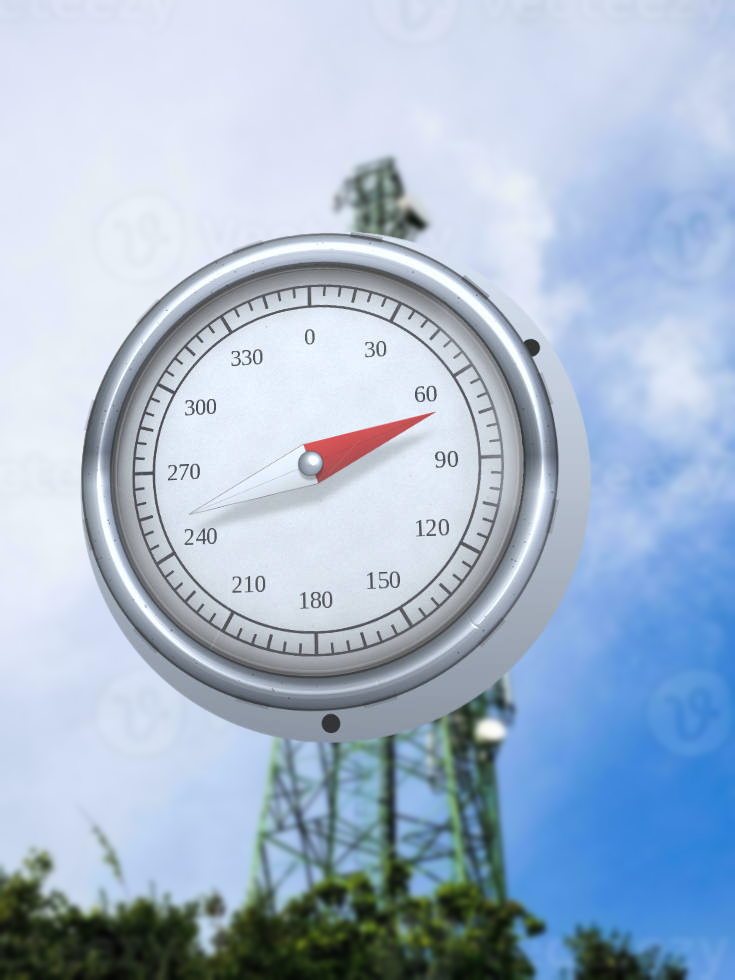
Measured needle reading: 70 °
